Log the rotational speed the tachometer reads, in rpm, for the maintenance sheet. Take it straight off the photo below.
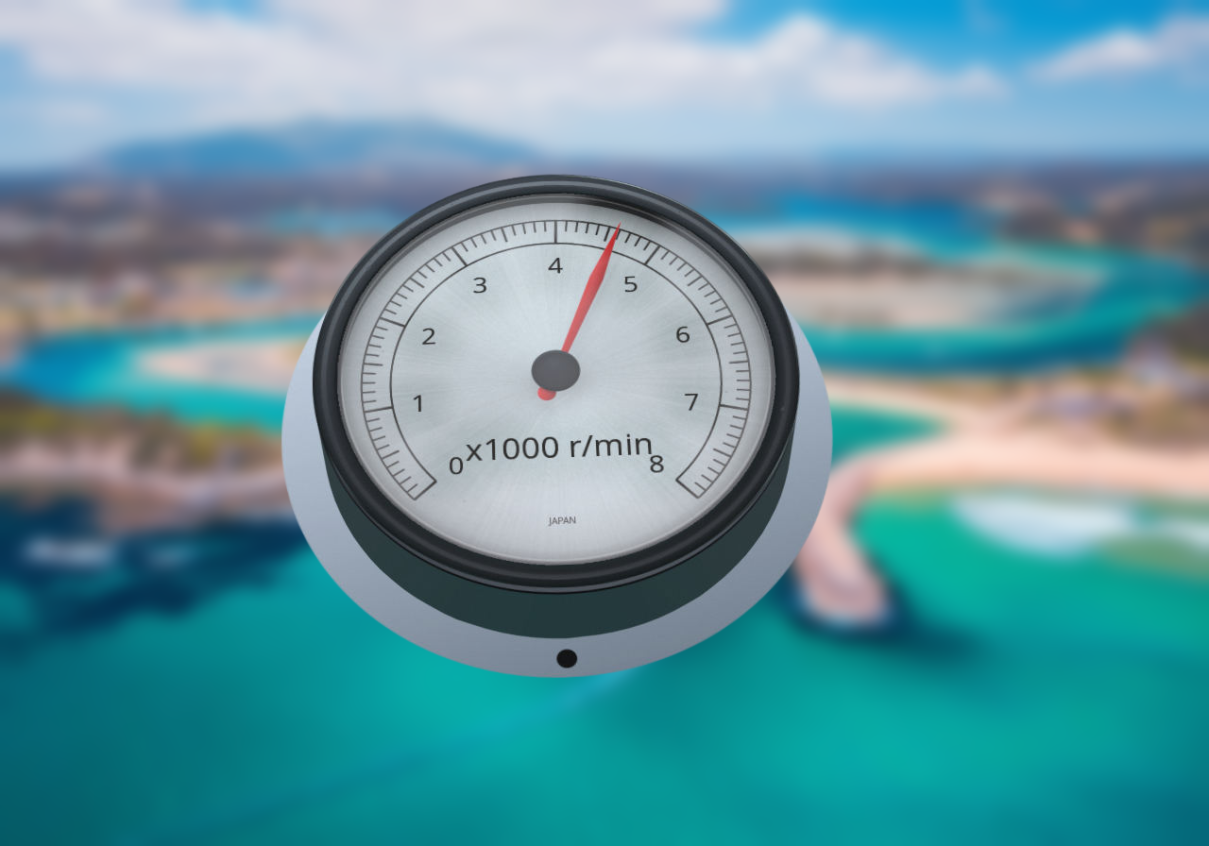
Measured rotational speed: 4600 rpm
